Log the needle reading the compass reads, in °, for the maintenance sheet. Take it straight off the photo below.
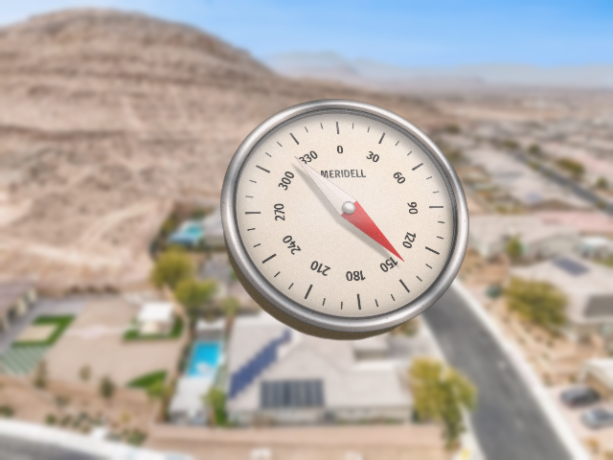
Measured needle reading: 140 °
